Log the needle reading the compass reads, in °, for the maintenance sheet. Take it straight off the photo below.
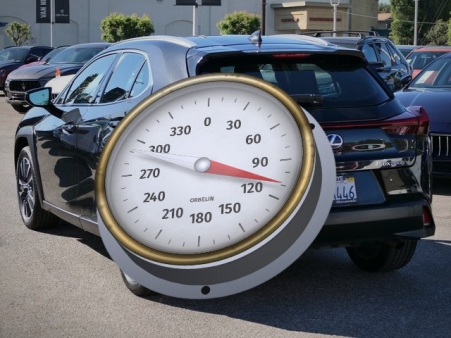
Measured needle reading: 110 °
